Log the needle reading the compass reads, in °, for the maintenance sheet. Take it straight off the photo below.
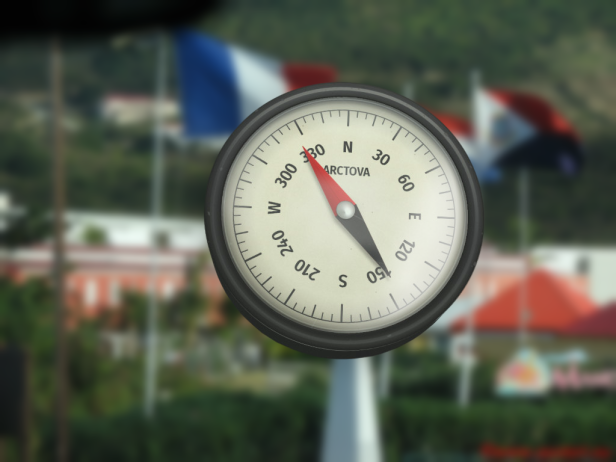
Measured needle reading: 325 °
